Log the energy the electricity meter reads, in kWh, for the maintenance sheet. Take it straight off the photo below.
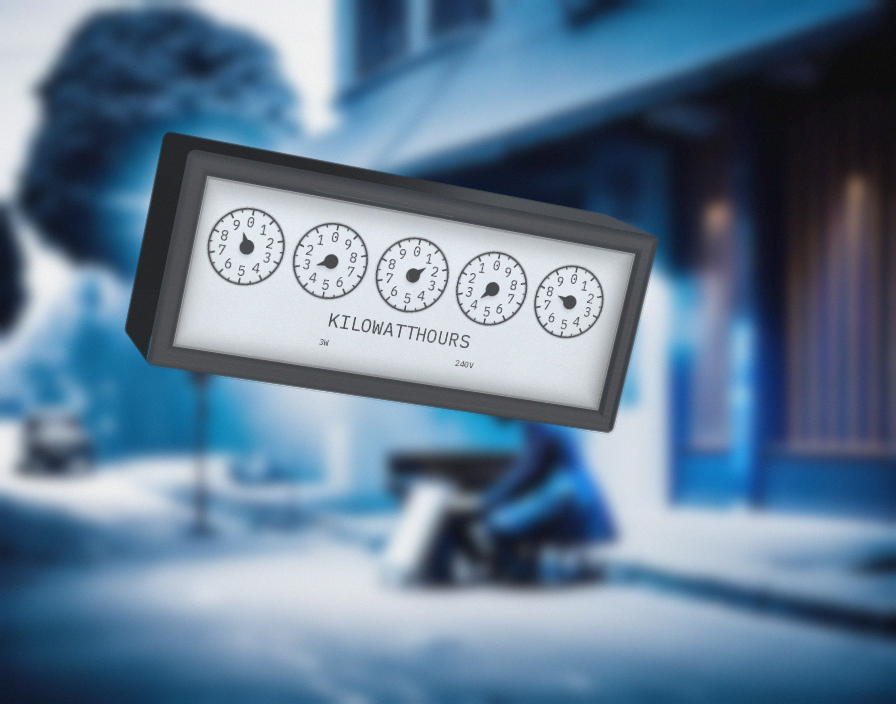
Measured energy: 93138 kWh
